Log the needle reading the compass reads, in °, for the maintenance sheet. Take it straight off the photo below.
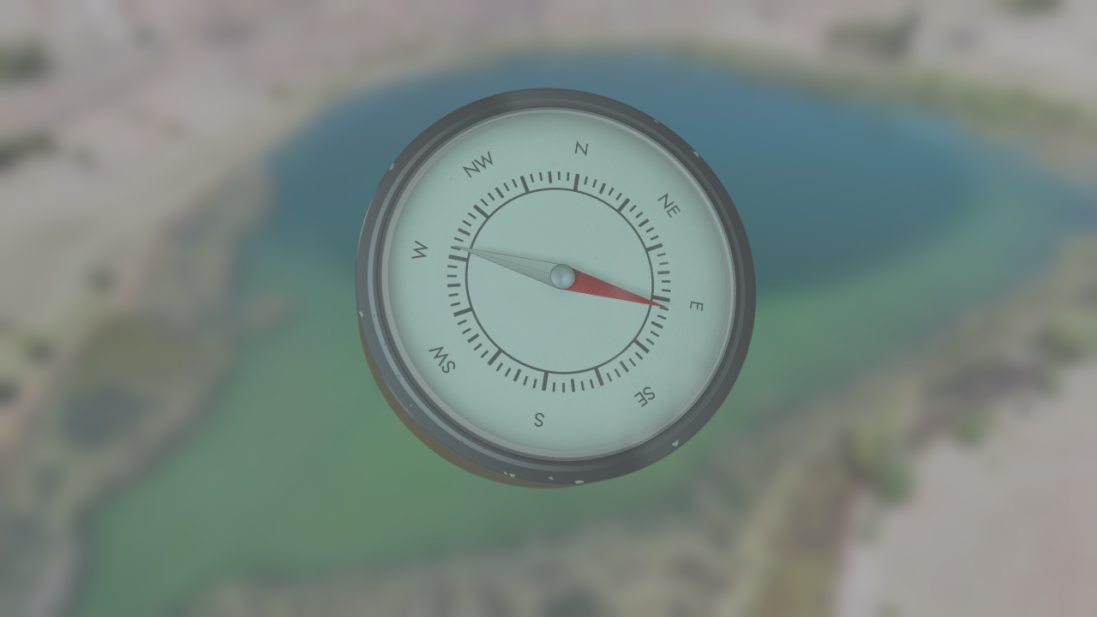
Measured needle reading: 95 °
